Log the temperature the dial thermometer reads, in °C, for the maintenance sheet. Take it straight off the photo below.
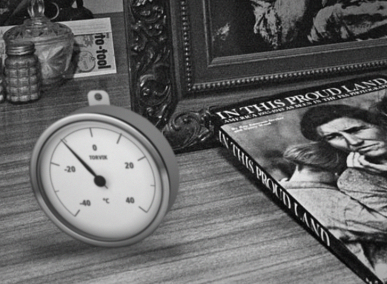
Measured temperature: -10 °C
